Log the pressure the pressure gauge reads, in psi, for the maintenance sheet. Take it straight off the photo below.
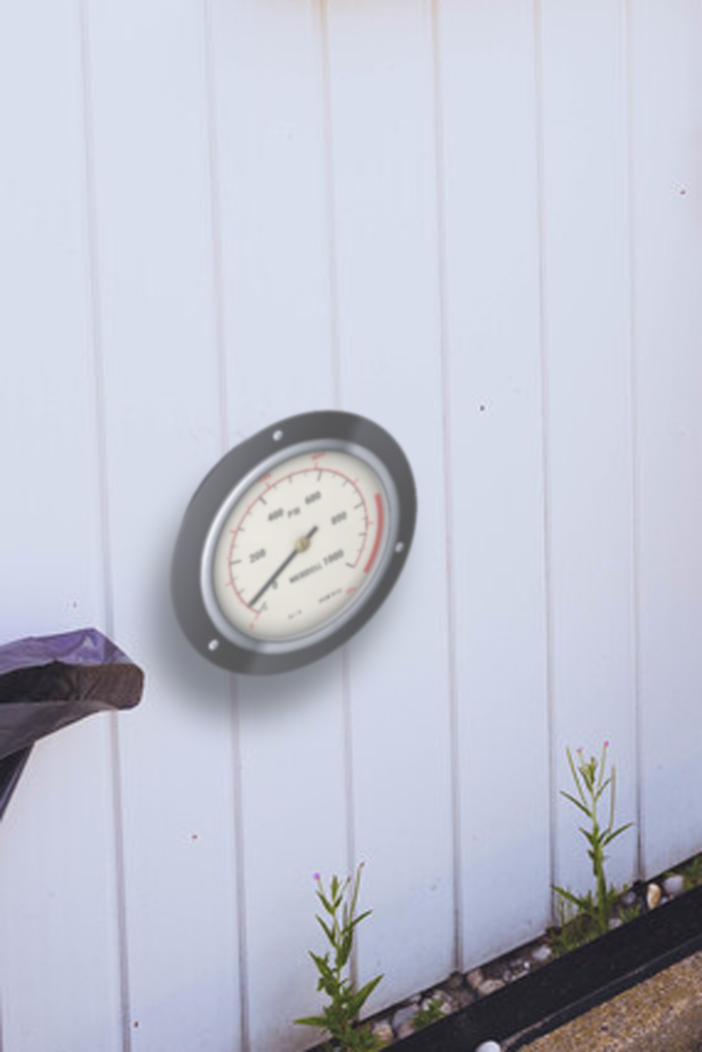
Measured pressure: 50 psi
